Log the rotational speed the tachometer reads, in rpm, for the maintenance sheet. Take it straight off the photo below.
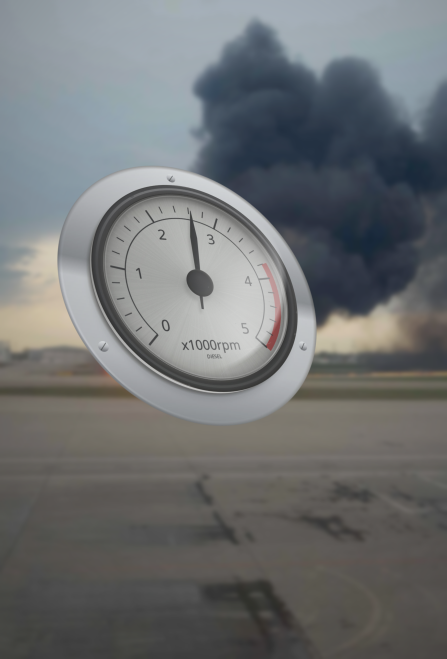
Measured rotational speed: 2600 rpm
